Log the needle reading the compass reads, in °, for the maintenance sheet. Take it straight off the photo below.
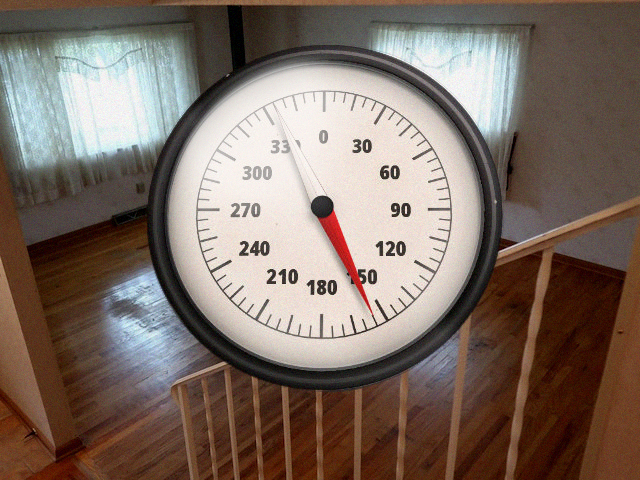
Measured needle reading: 155 °
